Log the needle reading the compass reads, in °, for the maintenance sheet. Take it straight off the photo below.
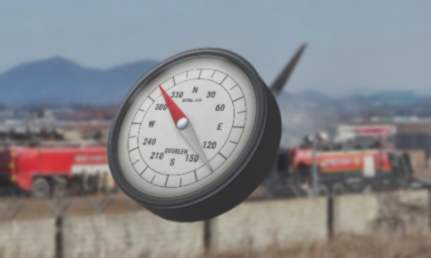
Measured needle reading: 315 °
